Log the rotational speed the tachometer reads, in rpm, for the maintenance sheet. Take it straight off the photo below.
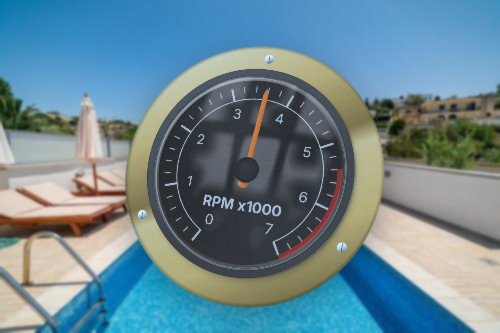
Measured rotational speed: 3600 rpm
